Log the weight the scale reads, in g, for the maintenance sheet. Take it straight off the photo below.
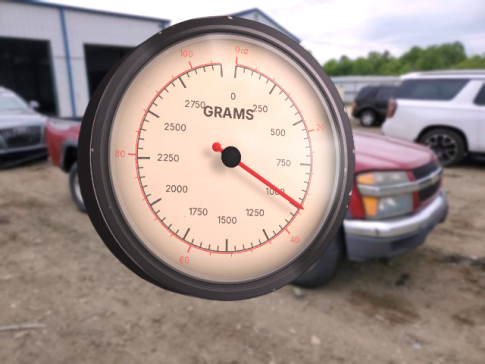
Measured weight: 1000 g
